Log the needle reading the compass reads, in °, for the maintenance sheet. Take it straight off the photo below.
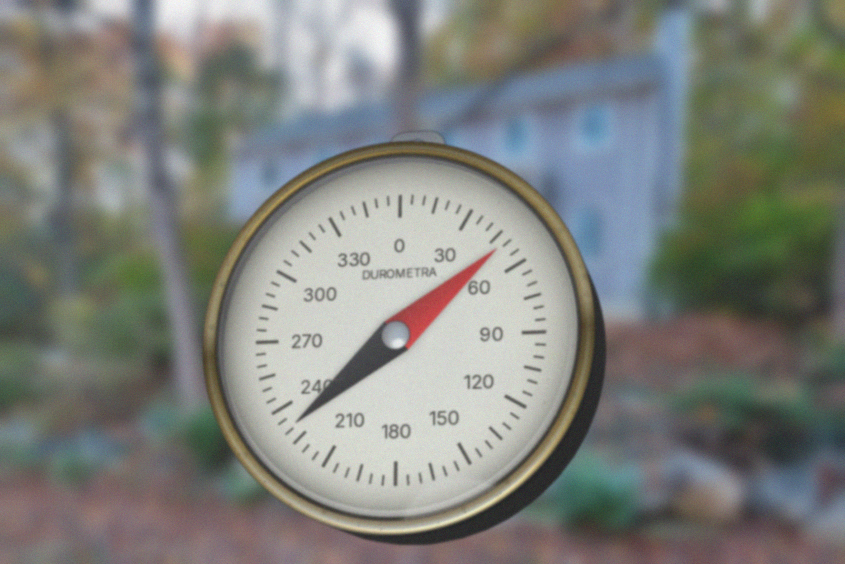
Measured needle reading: 50 °
